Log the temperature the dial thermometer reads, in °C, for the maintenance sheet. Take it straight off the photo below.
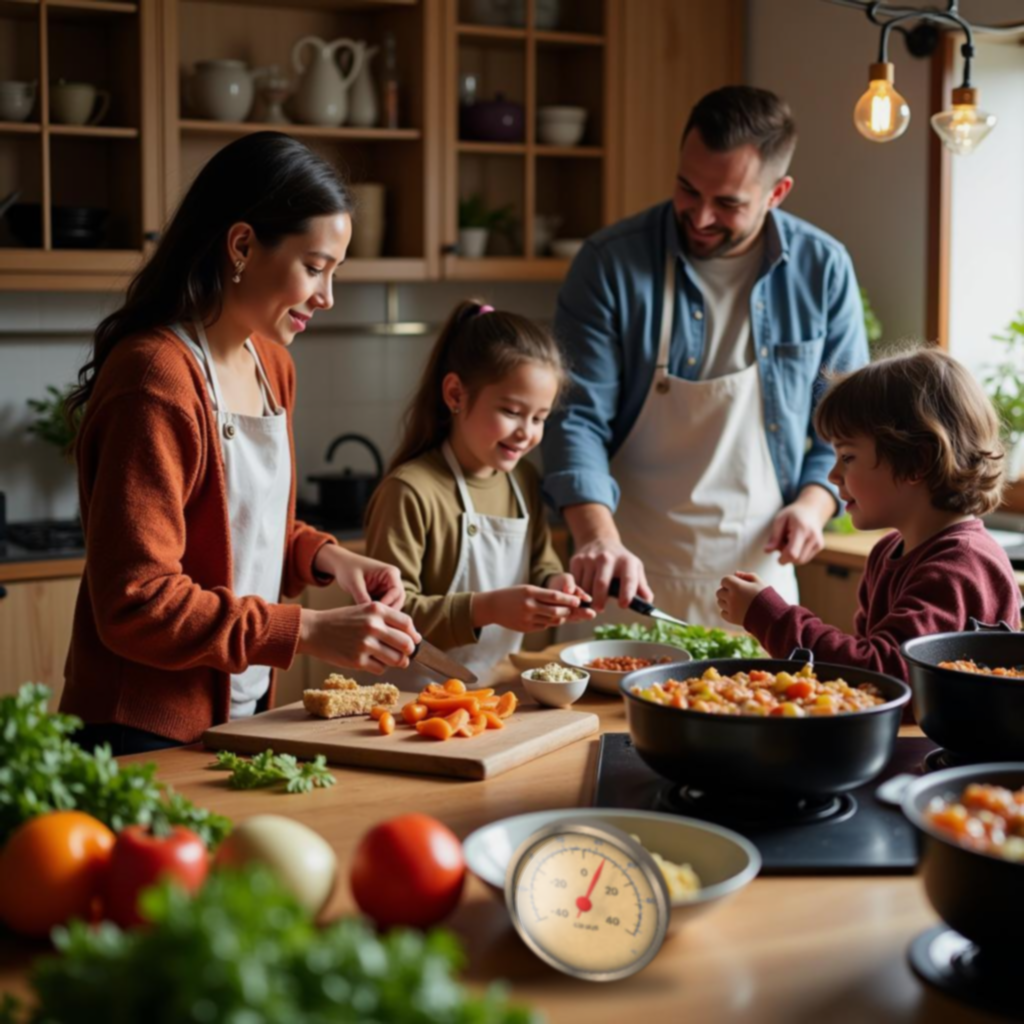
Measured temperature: 8 °C
